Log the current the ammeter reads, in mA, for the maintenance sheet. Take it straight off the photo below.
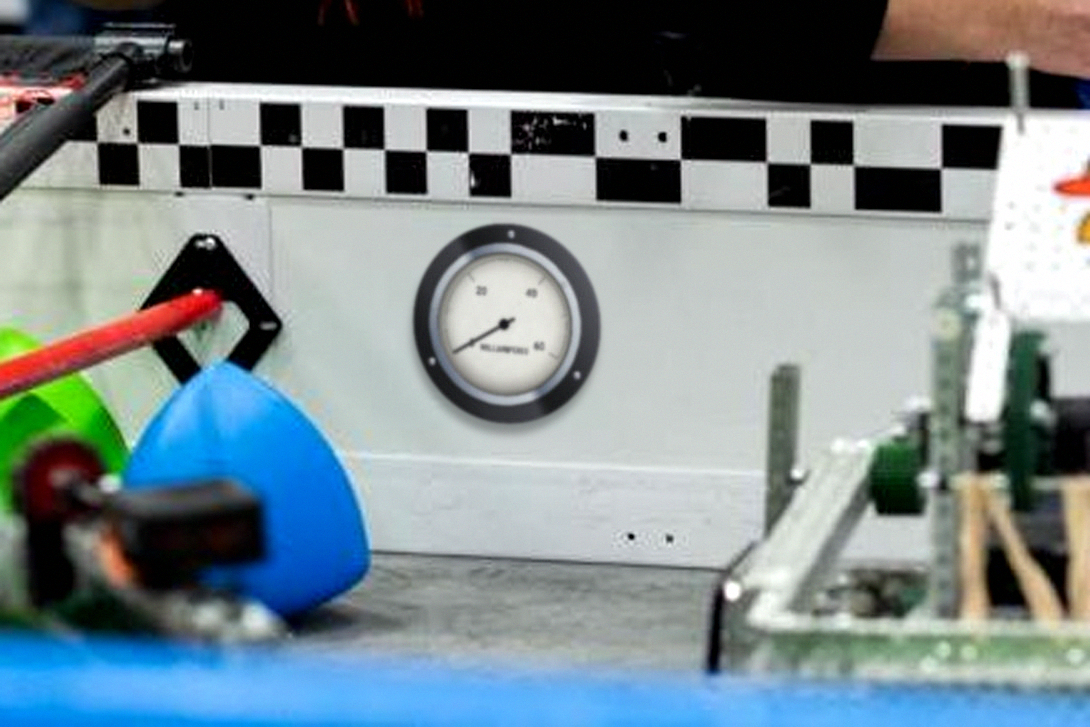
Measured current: 0 mA
